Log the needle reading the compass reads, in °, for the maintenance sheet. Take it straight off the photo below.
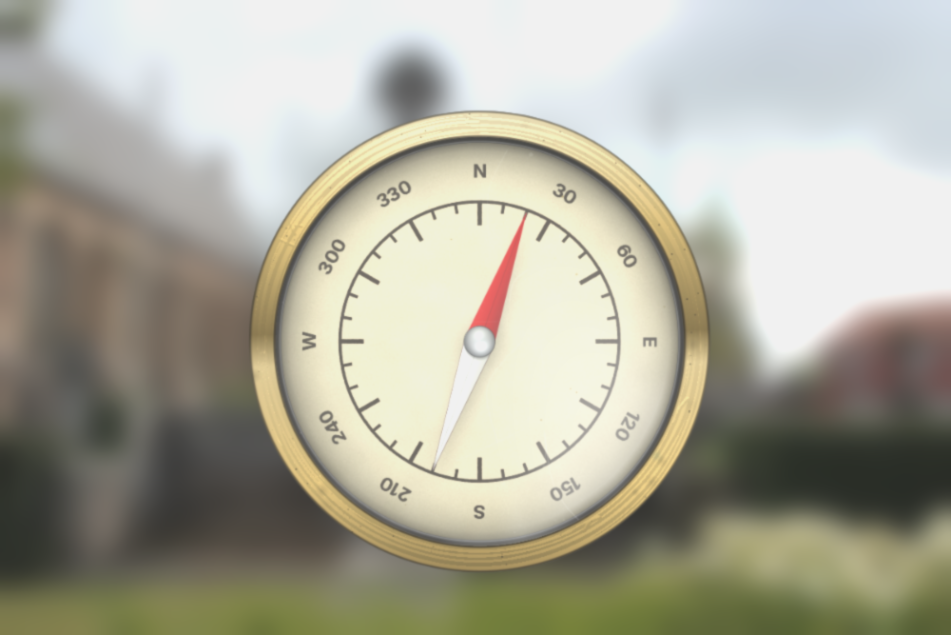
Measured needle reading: 20 °
